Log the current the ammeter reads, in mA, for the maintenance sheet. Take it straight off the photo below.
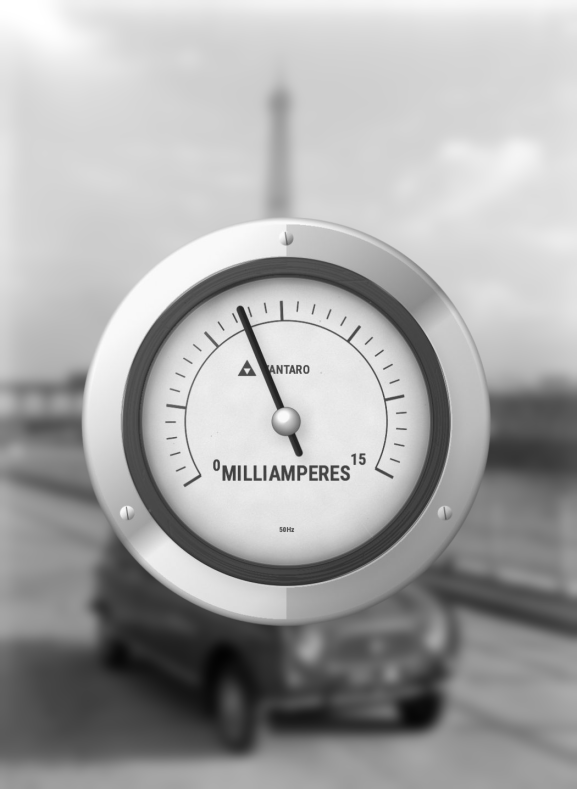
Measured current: 6.25 mA
